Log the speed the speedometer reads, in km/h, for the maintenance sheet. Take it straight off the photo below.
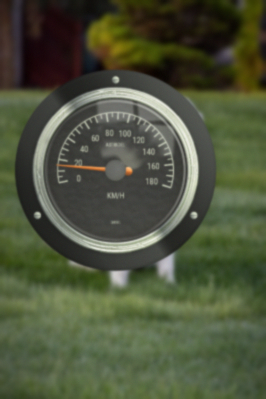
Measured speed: 15 km/h
